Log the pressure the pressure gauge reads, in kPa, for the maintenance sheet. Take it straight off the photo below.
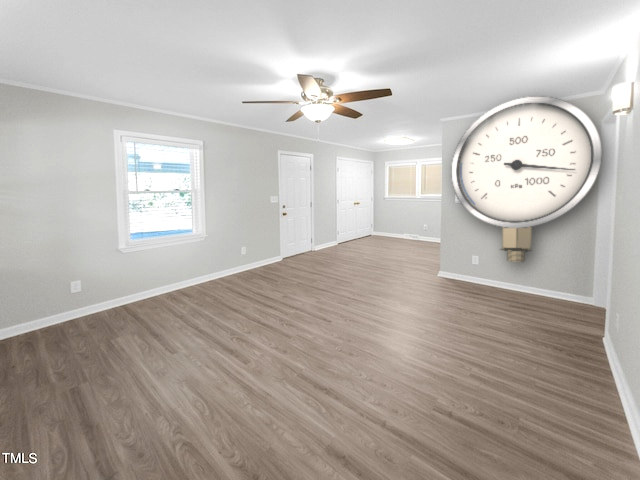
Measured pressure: 875 kPa
